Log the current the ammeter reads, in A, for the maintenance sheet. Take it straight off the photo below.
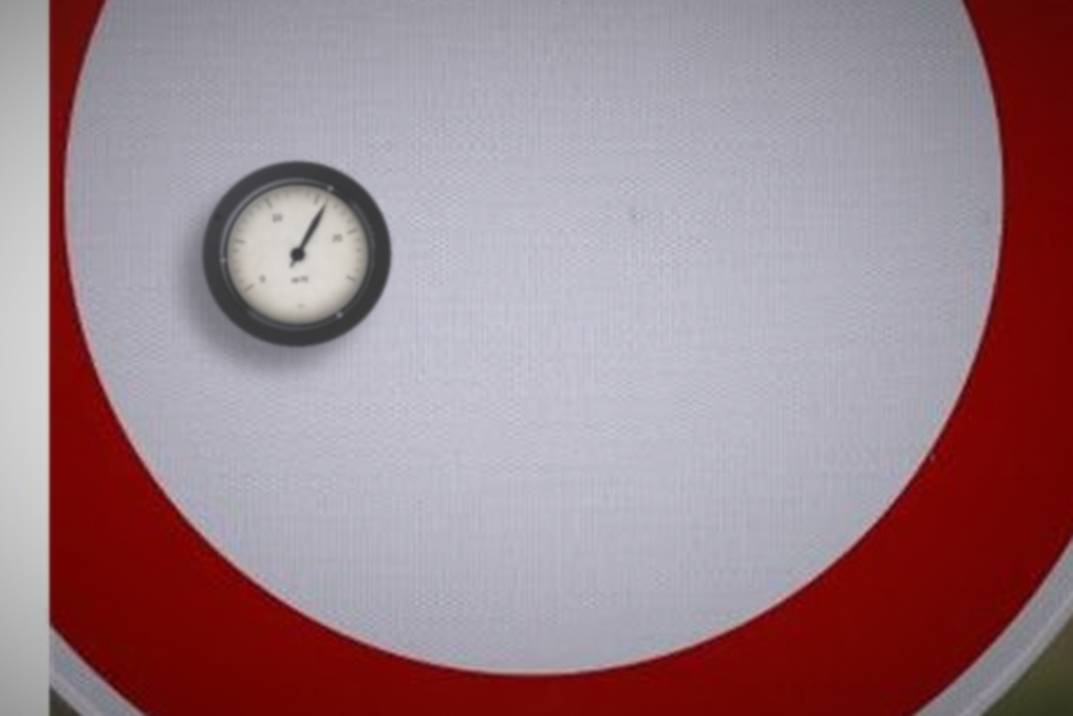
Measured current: 16 A
